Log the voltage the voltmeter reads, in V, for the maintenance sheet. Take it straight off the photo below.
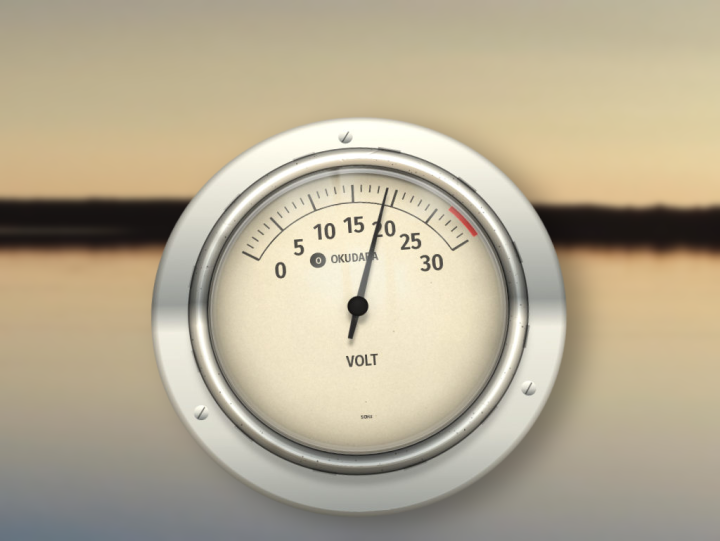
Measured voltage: 19 V
